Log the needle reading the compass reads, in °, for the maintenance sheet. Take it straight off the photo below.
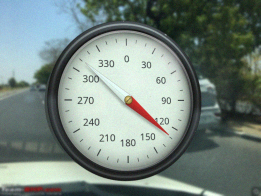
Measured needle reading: 130 °
